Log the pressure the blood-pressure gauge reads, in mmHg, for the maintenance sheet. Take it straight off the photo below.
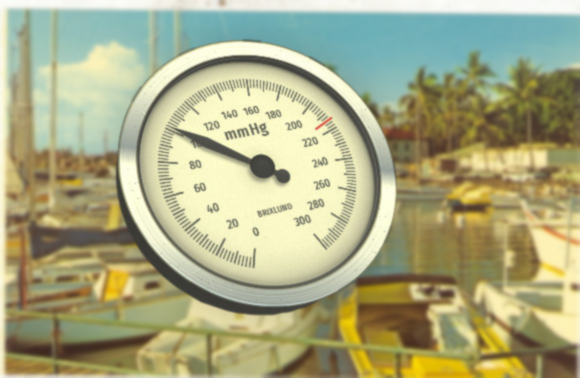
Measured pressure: 100 mmHg
